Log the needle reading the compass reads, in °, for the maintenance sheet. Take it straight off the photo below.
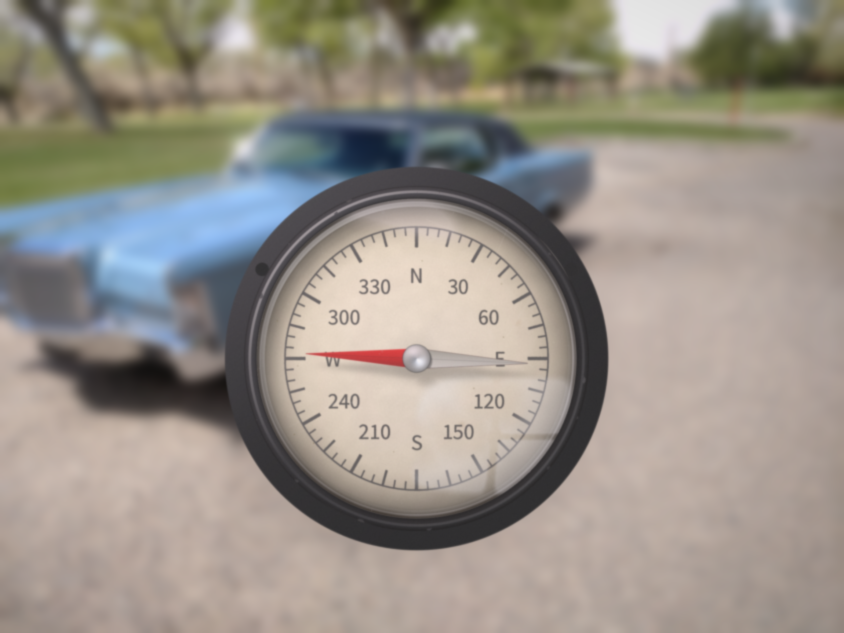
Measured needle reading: 272.5 °
